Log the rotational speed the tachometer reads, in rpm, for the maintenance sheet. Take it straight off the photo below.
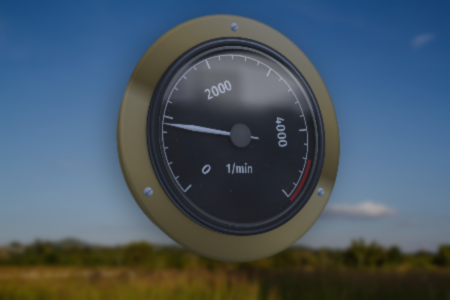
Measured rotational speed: 900 rpm
